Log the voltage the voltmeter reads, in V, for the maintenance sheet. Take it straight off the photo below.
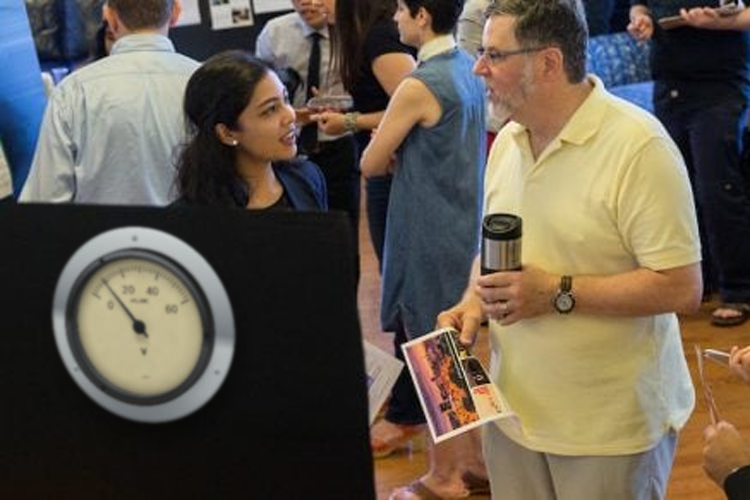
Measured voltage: 10 V
